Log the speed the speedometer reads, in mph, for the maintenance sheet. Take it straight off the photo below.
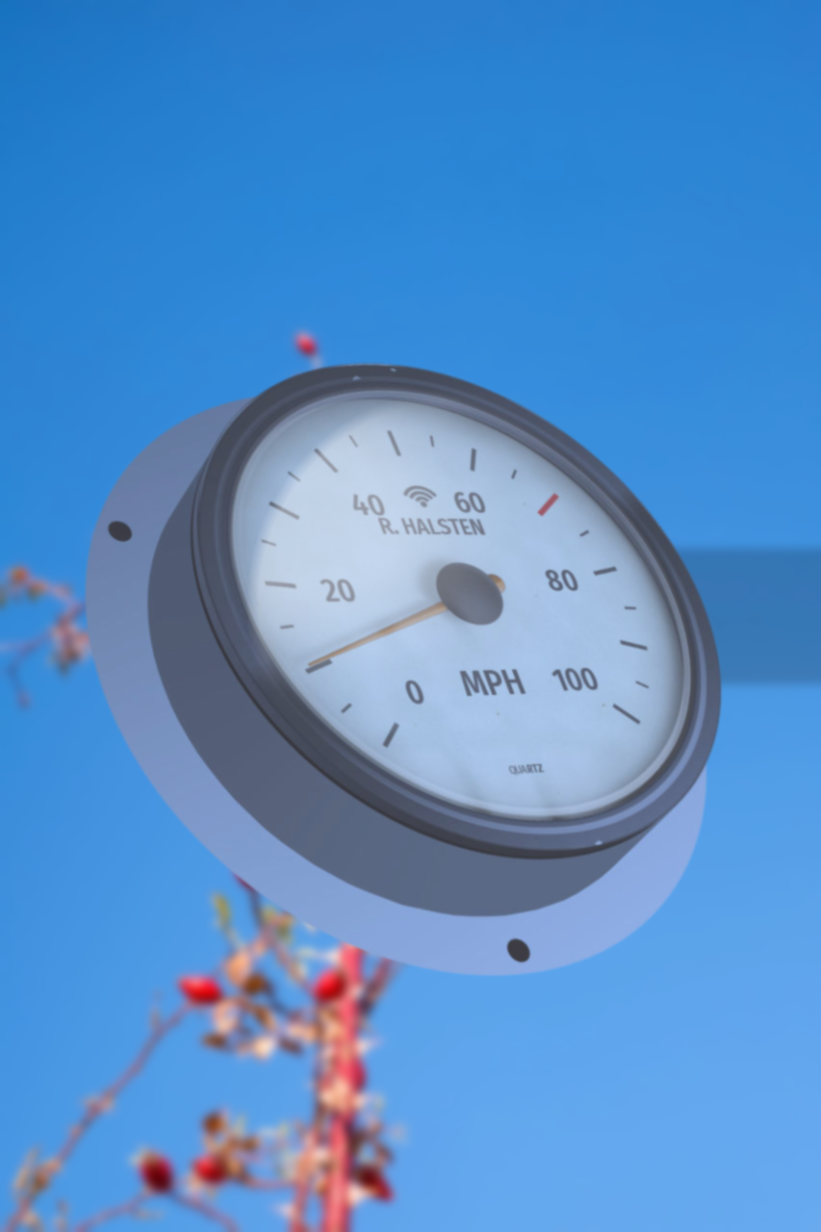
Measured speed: 10 mph
